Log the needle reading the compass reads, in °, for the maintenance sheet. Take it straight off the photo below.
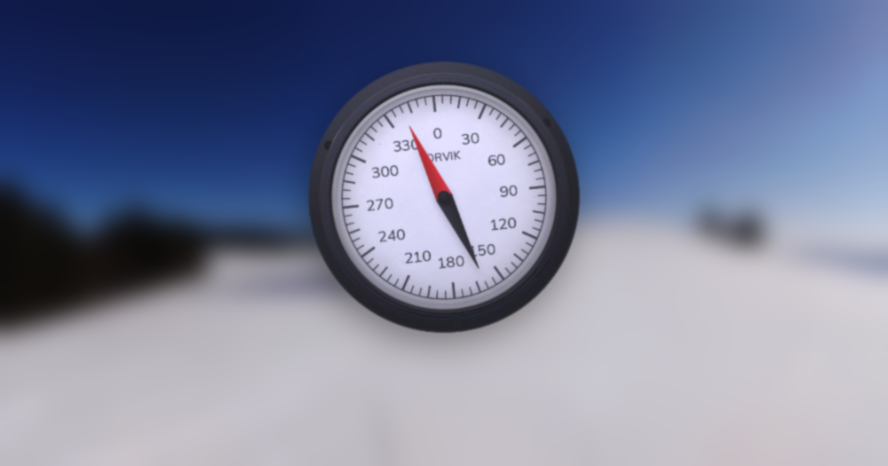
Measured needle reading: 340 °
